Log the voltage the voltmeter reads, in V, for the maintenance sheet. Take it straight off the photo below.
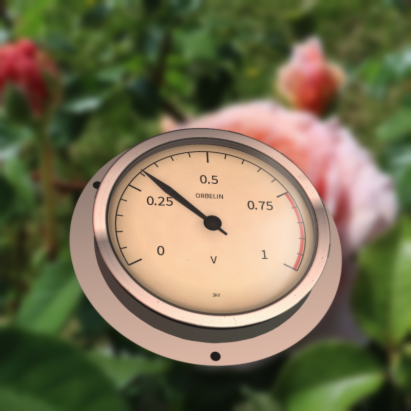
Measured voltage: 0.3 V
